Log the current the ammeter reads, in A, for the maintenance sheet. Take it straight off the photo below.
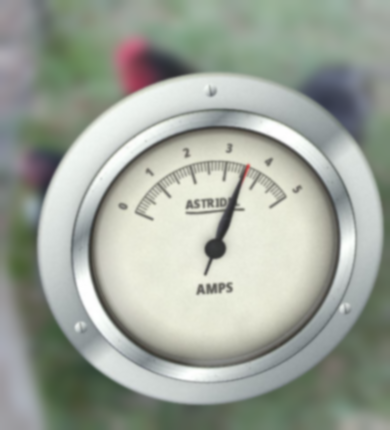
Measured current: 3.5 A
